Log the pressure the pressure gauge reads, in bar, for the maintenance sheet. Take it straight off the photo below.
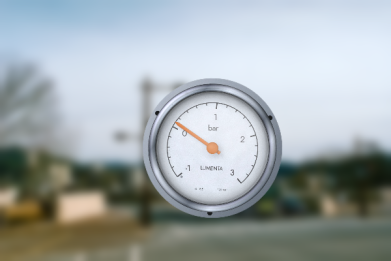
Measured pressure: 0.1 bar
